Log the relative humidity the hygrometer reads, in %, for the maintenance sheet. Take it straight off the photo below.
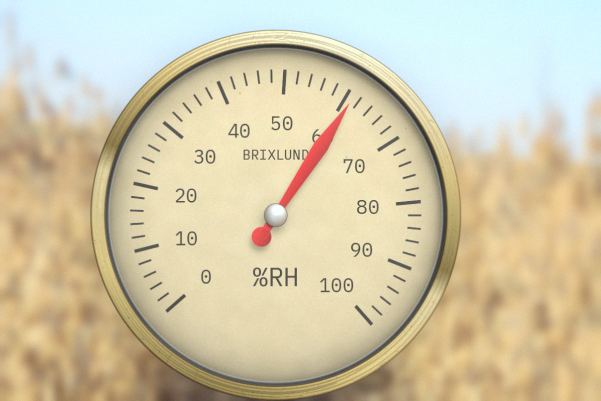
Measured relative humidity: 61 %
